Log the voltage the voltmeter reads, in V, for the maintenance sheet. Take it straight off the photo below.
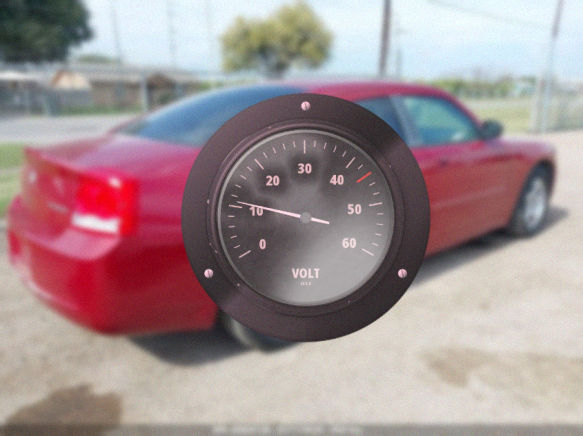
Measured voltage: 11 V
